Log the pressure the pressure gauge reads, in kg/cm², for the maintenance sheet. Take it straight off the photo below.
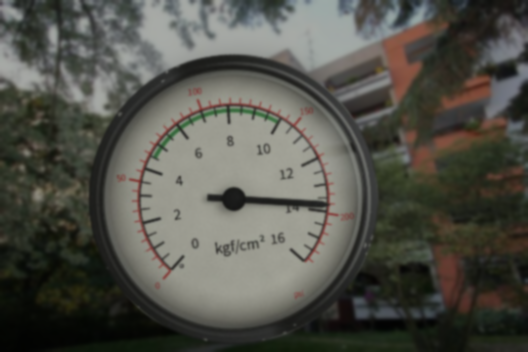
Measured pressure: 13.75 kg/cm²
